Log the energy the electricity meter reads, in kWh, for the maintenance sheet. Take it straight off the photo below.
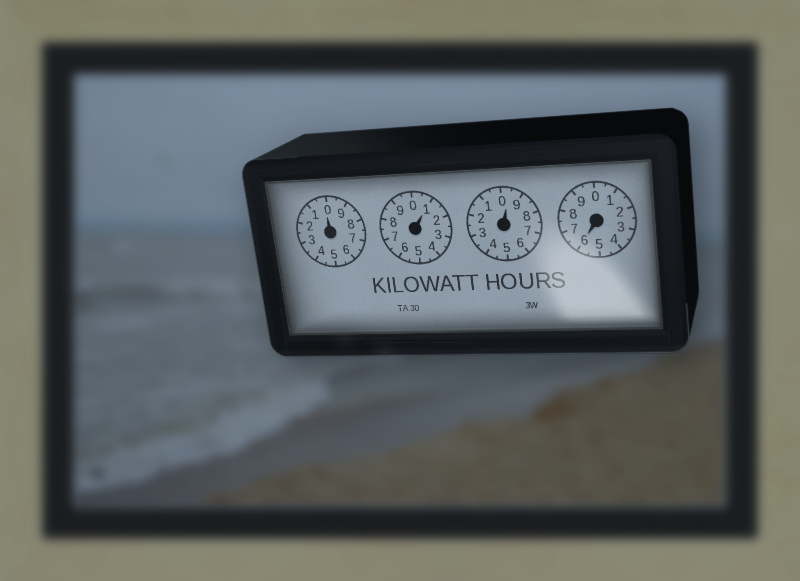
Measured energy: 96 kWh
